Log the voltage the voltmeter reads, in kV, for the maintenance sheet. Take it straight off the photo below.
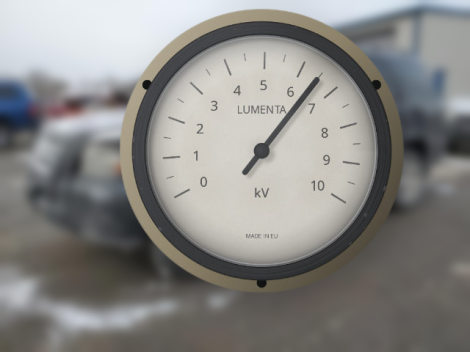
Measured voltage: 6.5 kV
